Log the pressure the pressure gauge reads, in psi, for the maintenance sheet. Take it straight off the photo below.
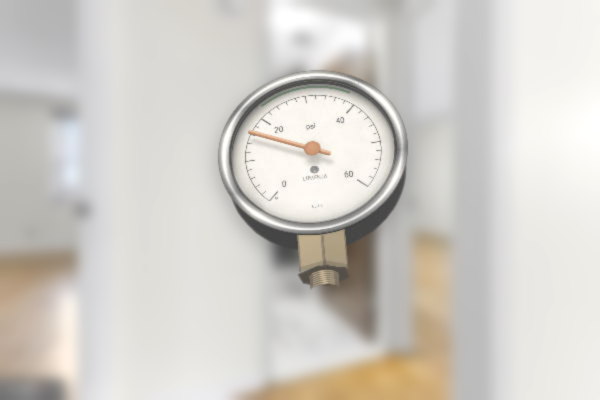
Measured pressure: 16 psi
